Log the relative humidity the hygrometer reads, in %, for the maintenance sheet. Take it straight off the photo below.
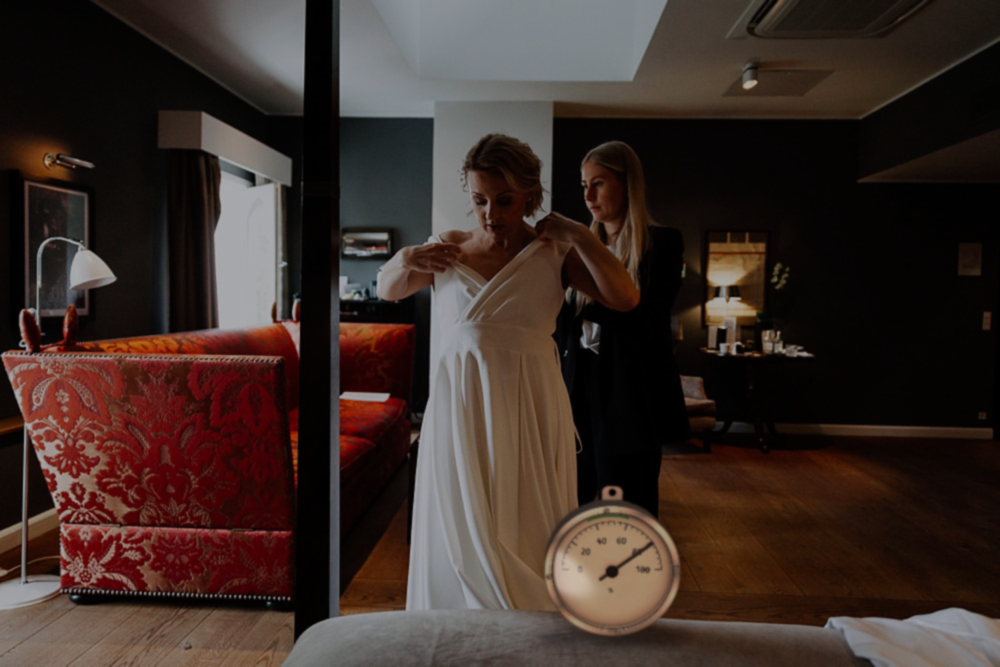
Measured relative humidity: 80 %
